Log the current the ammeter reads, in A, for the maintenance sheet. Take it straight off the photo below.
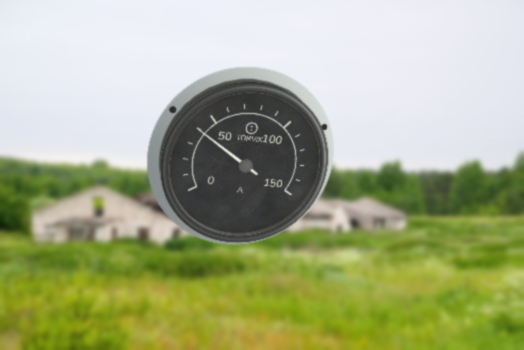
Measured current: 40 A
